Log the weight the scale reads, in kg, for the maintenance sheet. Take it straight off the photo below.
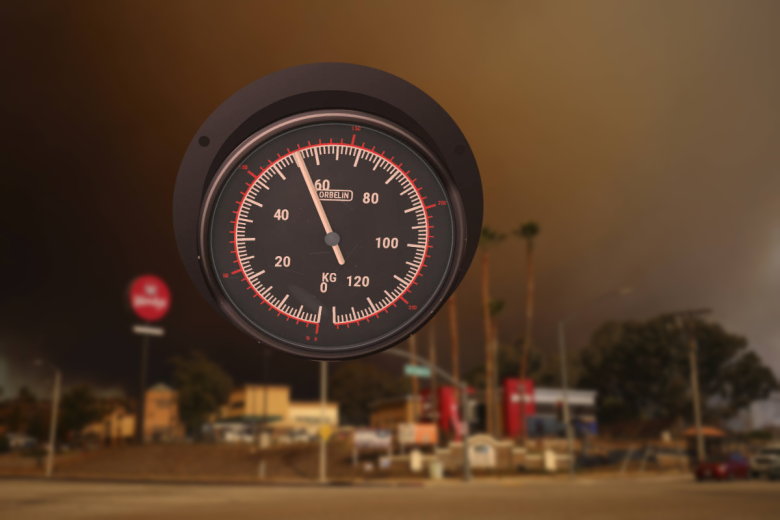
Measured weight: 56 kg
